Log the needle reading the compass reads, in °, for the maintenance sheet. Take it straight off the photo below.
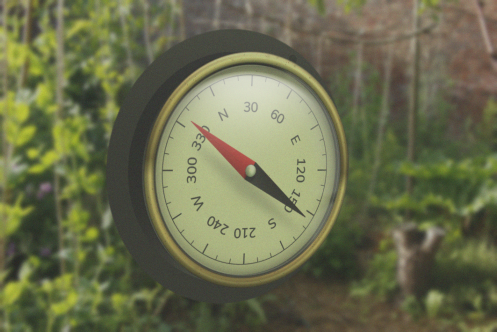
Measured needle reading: 335 °
